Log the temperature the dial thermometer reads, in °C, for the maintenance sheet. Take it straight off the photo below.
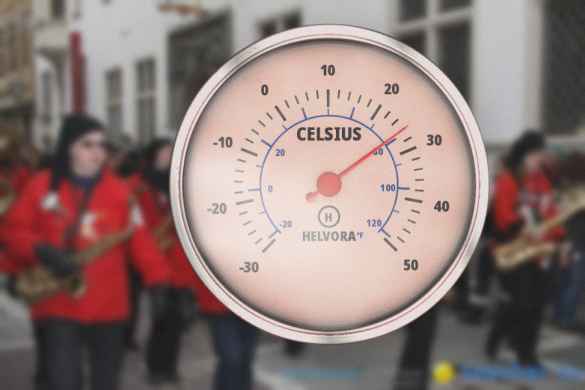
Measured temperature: 26 °C
